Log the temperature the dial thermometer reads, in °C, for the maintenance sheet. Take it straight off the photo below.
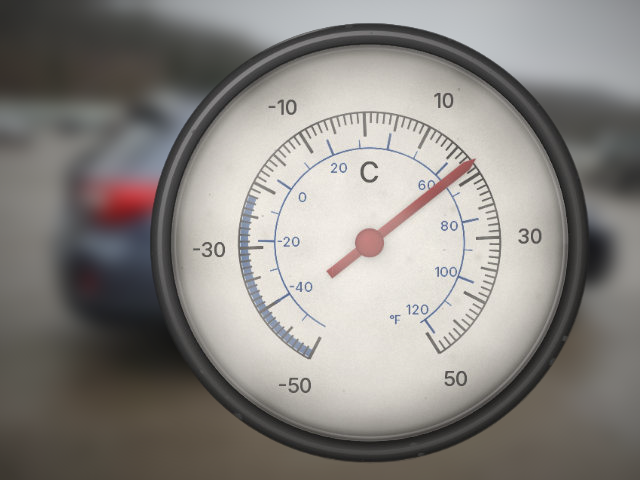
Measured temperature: 18 °C
